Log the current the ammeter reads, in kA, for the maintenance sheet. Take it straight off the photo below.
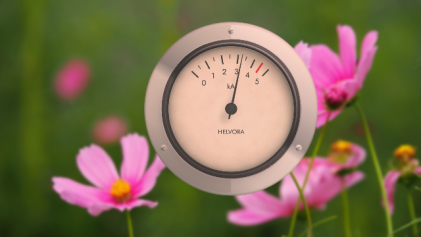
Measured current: 3.25 kA
